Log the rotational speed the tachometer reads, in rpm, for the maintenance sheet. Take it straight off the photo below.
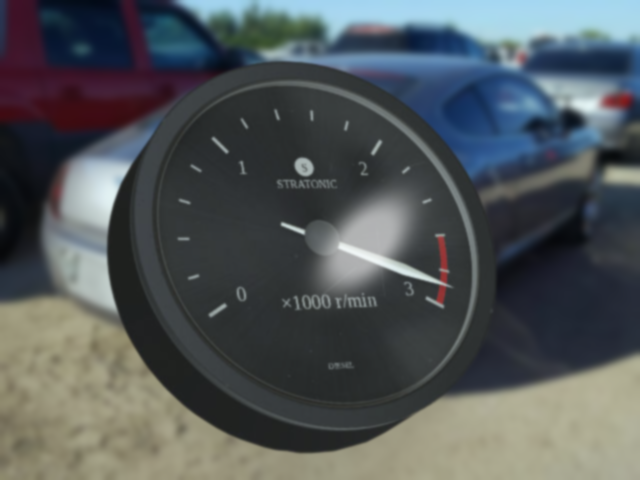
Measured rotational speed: 2900 rpm
